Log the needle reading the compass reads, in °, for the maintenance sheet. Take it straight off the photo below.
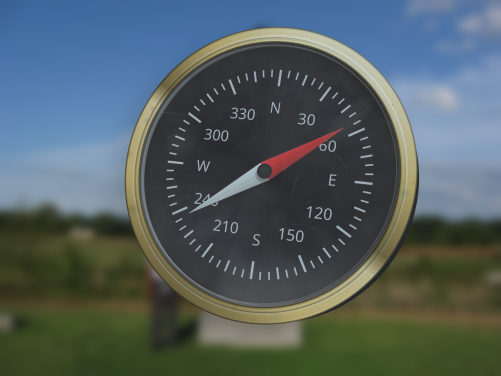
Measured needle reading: 55 °
